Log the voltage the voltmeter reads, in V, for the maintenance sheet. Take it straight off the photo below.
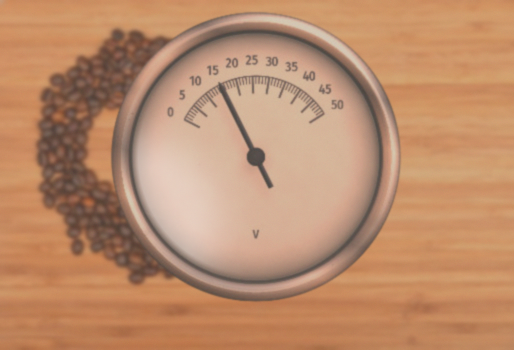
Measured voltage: 15 V
